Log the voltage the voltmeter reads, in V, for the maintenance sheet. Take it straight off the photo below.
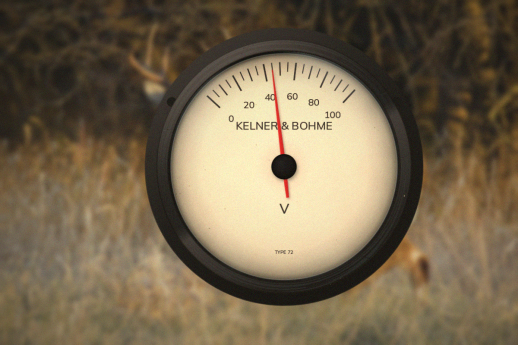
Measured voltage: 45 V
